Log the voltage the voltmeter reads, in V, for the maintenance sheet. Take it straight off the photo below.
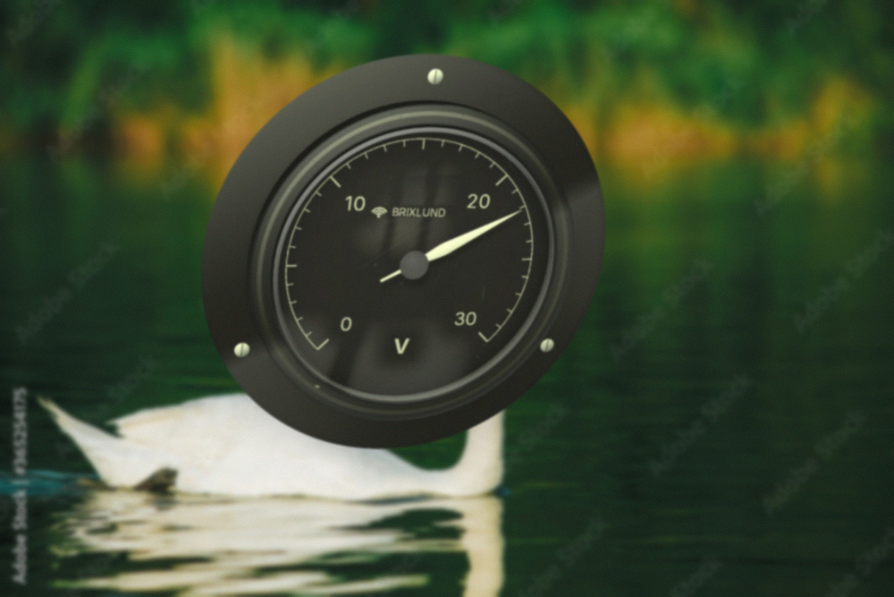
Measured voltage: 22 V
